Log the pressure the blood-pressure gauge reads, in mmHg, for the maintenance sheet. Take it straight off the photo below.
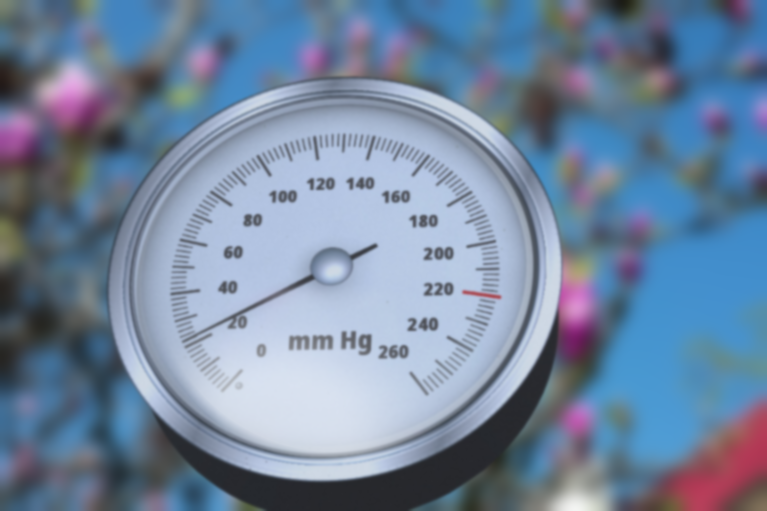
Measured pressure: 20 mmHg
